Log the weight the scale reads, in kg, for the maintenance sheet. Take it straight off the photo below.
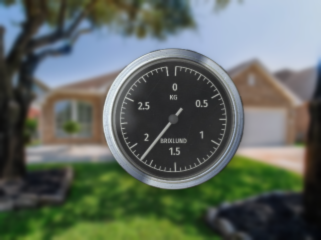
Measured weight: 1.85 kg
